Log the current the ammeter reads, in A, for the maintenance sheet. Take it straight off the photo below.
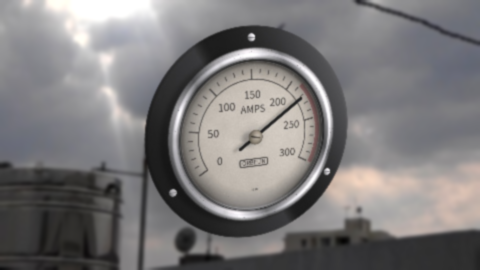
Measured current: 220 A
